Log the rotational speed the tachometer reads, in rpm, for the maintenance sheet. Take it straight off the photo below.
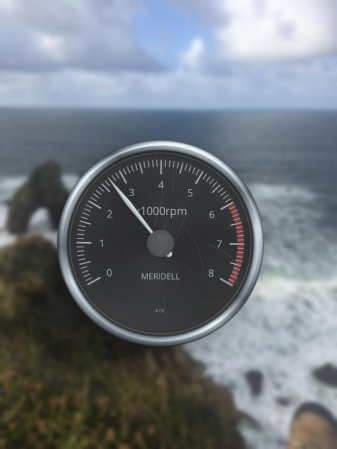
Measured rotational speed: 2700 rpm
